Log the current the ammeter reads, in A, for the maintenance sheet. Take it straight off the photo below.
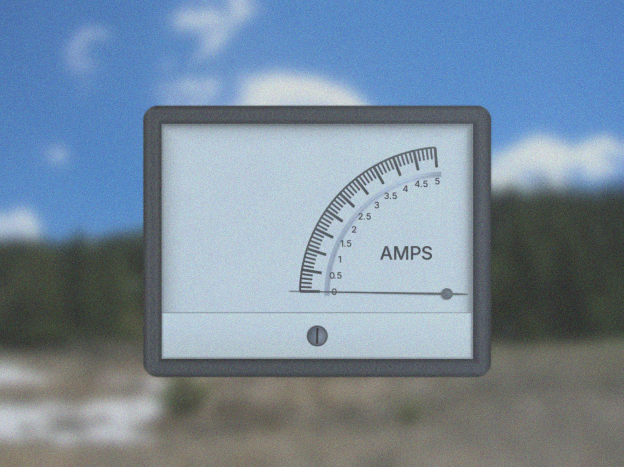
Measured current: 0 A
